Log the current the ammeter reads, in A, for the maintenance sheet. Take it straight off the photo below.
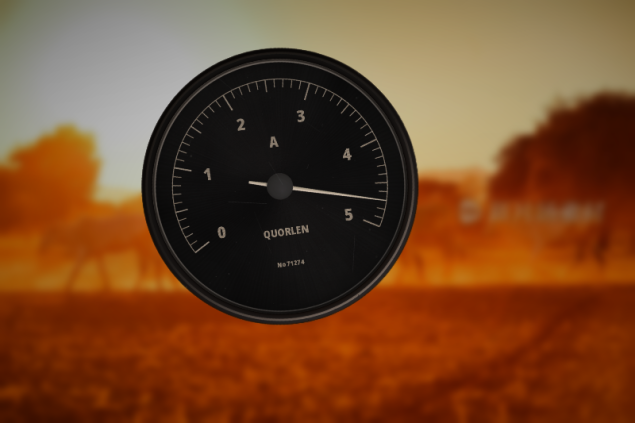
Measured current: 4.7 A
